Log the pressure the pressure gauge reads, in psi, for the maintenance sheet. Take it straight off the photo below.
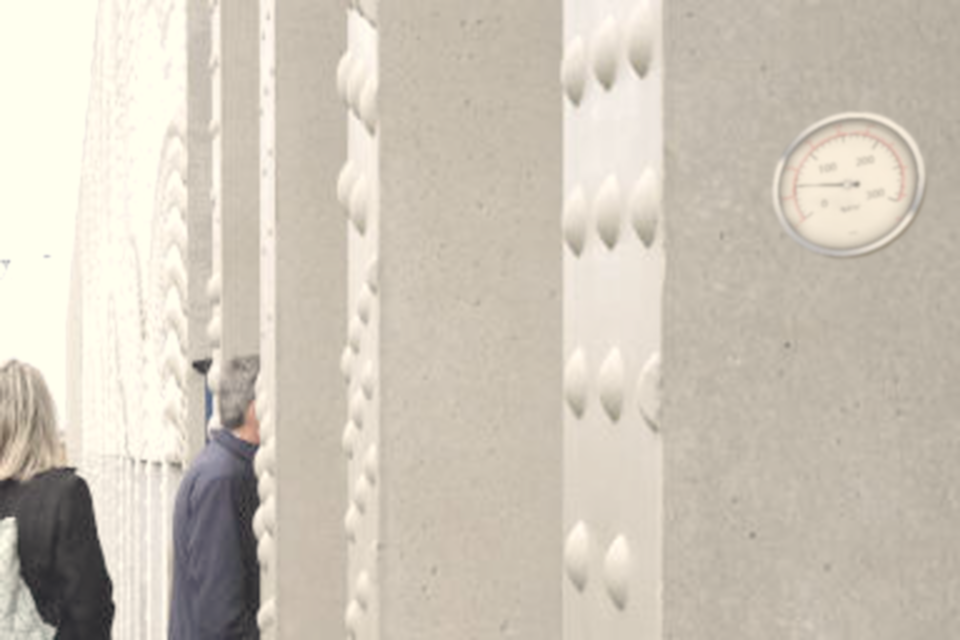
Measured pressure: 50 psi
